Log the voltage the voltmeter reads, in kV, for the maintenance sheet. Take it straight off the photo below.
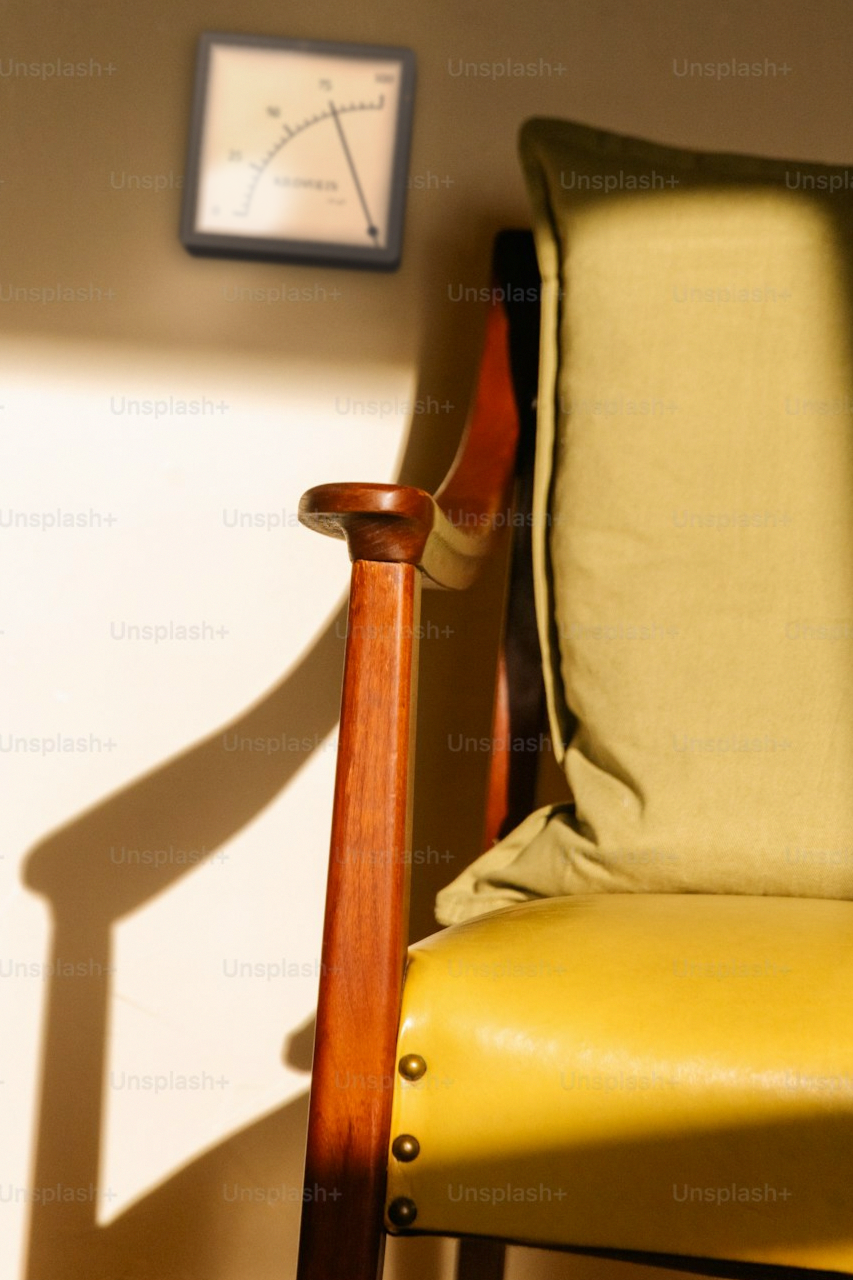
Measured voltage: 75 kV
